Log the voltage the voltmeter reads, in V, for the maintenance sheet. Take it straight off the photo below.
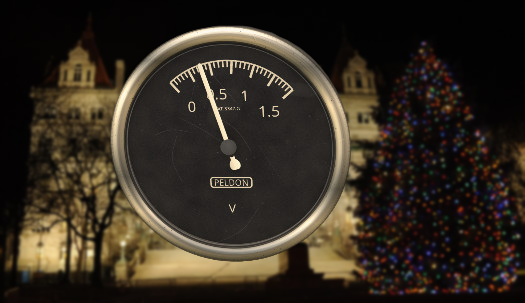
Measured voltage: 0.4 V
